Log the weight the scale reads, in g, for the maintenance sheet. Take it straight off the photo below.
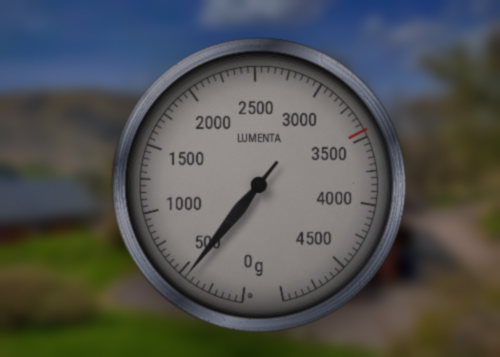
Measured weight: 450 g
